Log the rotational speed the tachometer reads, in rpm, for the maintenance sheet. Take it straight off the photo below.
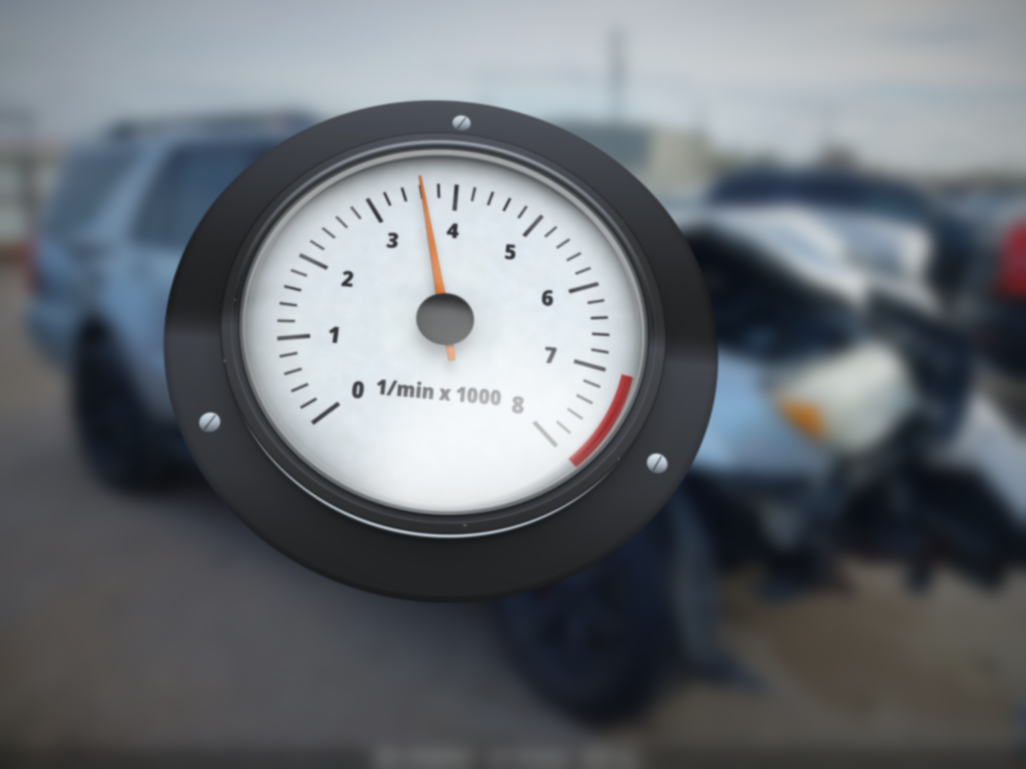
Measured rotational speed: 3600 rpm
